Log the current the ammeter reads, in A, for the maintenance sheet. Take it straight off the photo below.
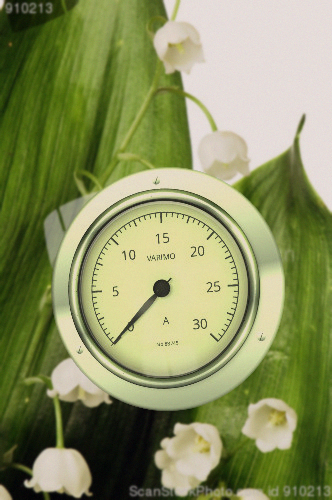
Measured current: 0 A
